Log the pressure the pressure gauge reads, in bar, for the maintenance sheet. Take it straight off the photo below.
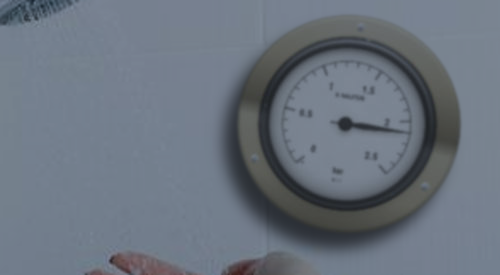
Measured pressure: 2.1 bar
